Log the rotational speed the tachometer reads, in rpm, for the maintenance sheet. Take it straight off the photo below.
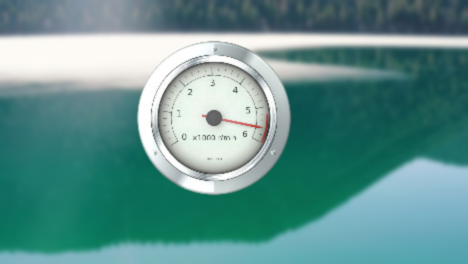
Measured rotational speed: 5600 rpm
